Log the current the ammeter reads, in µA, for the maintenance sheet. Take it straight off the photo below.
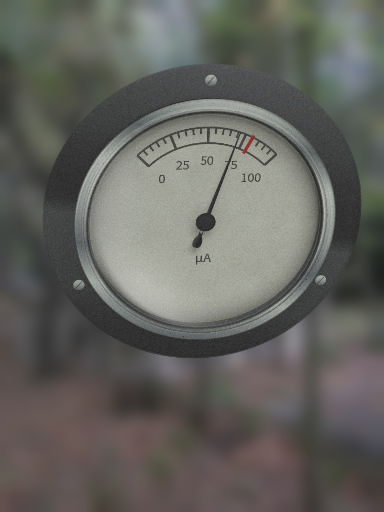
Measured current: 70 µA
